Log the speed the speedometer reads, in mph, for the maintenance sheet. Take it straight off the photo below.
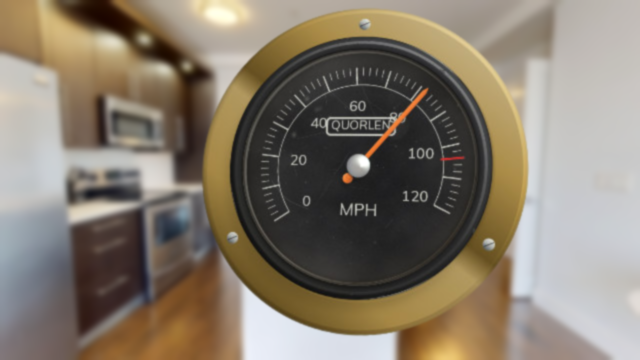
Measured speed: 82 mph
